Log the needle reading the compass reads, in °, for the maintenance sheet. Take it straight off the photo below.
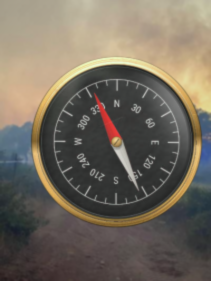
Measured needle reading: 335 °
